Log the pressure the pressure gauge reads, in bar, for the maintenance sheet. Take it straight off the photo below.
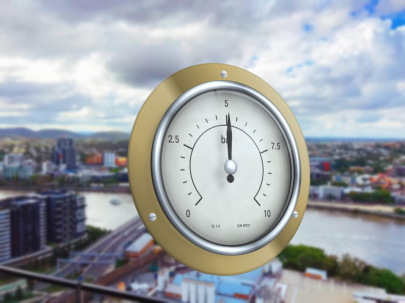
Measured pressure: 5 bar
